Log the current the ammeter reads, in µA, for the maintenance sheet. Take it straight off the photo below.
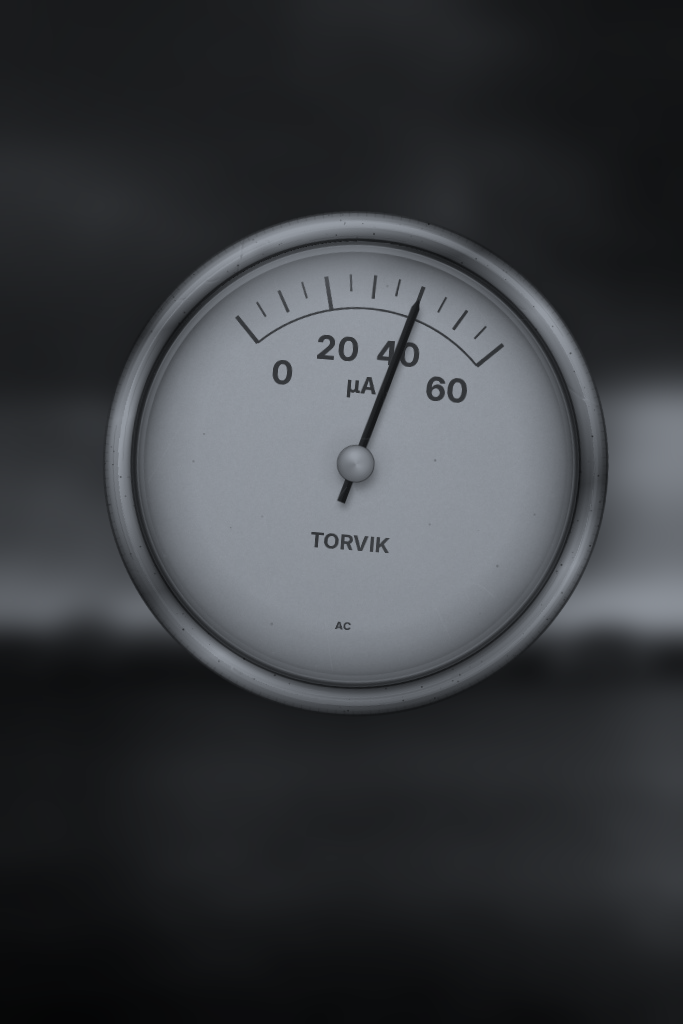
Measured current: 40 µA
